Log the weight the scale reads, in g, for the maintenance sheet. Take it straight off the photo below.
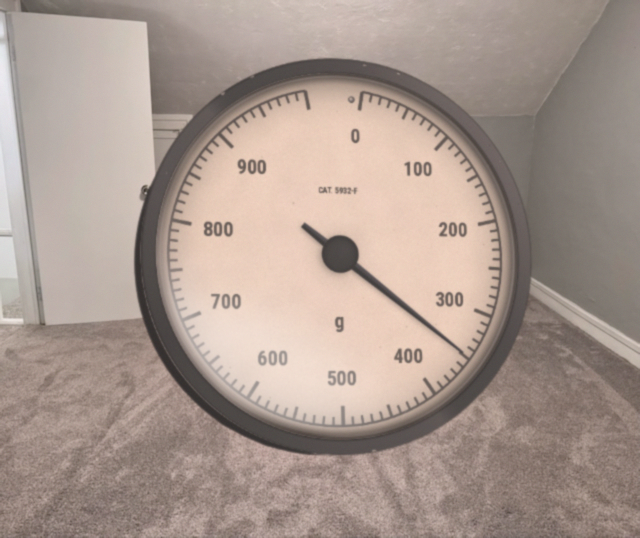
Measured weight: 350 g
